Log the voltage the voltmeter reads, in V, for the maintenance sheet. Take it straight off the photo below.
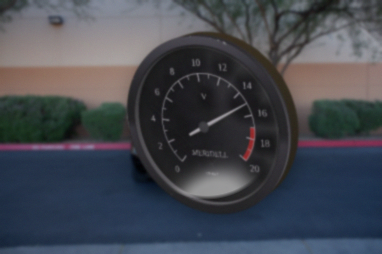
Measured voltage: 15 V
